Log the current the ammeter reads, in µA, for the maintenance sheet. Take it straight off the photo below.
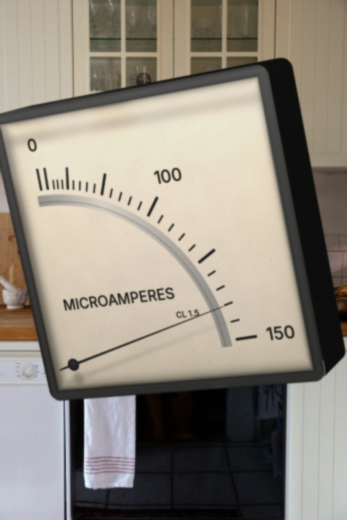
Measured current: 140 µA
